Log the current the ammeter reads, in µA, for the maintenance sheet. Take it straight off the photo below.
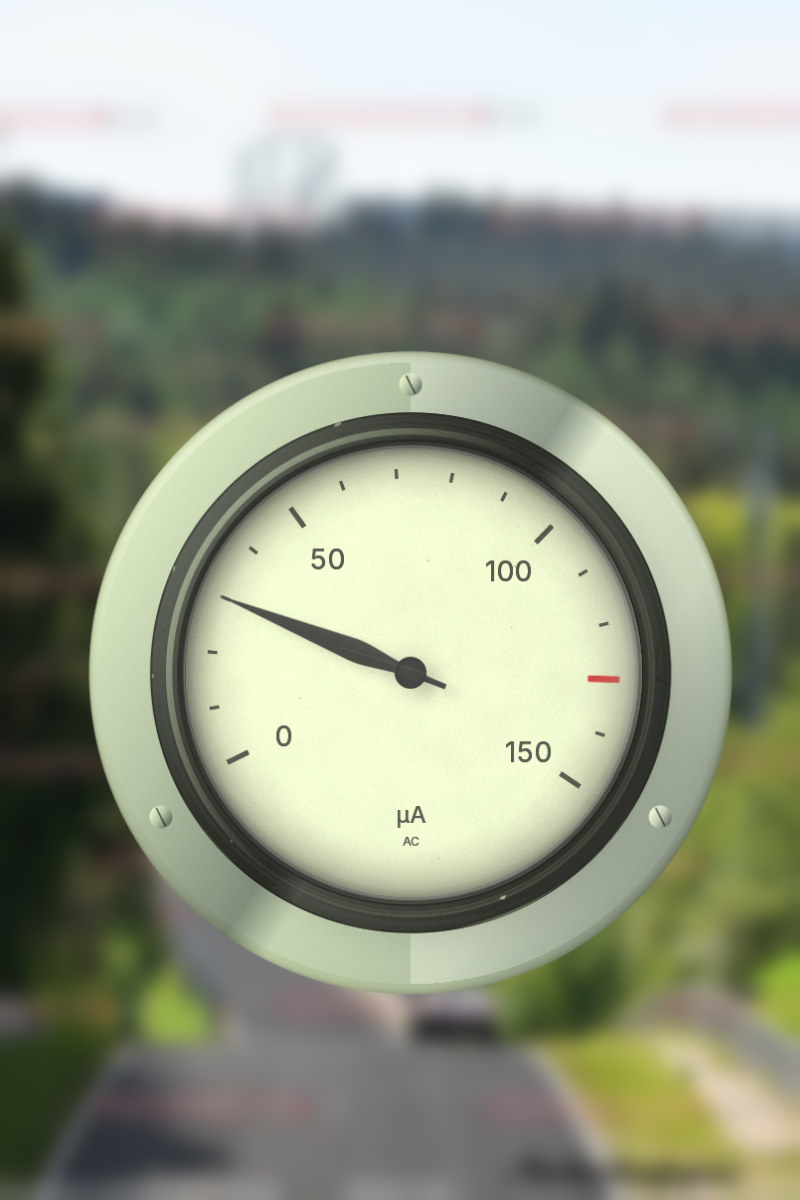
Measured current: 30 µA
